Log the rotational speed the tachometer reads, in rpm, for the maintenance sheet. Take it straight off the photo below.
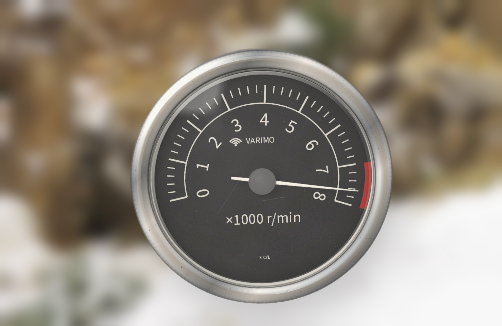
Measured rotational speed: 7600 rpm
